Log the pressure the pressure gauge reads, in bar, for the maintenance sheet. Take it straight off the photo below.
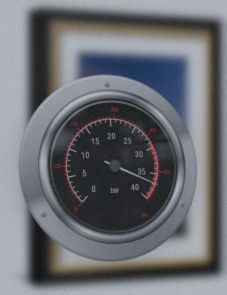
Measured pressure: 37 bar
